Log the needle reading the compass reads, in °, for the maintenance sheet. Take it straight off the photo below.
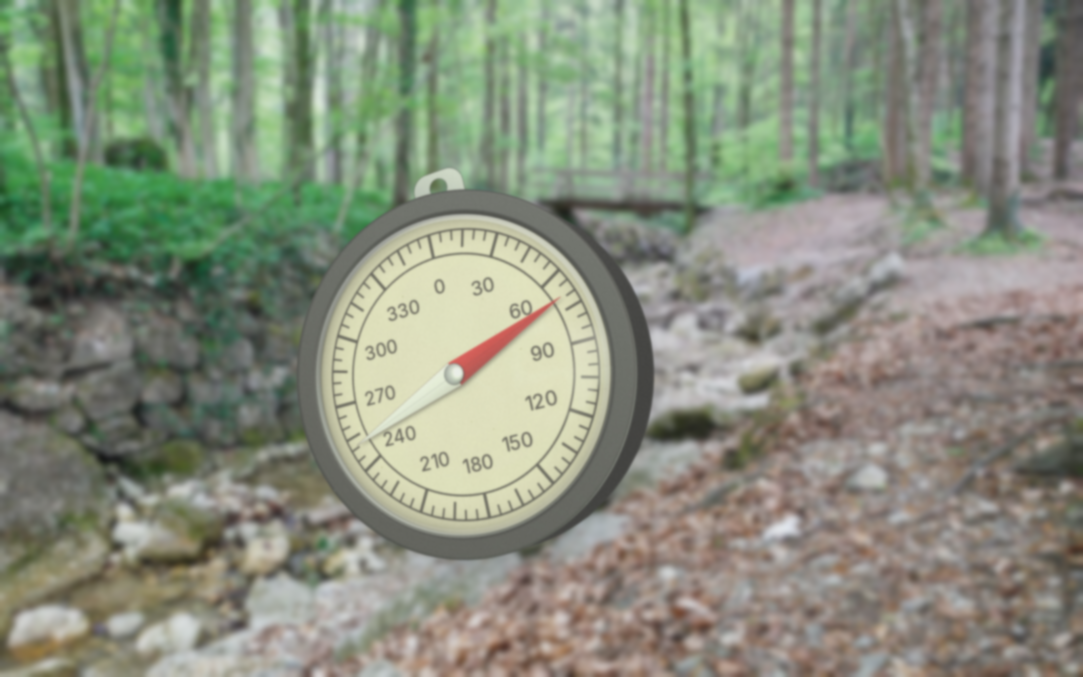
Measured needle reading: 70 °
